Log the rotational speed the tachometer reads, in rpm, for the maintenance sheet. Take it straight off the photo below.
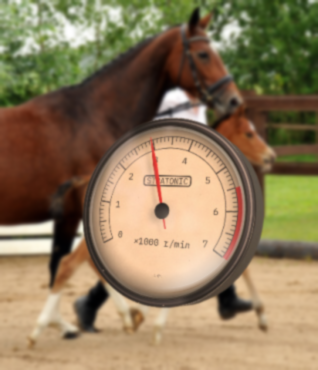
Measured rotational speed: 3000 rpm
